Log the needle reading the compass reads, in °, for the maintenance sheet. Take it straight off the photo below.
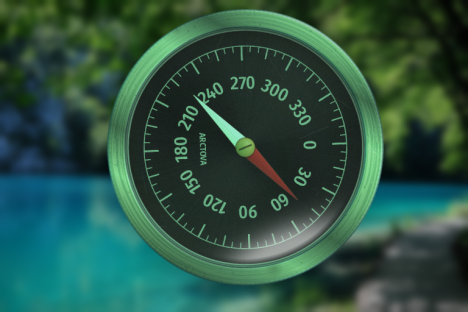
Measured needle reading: 47.5 °
